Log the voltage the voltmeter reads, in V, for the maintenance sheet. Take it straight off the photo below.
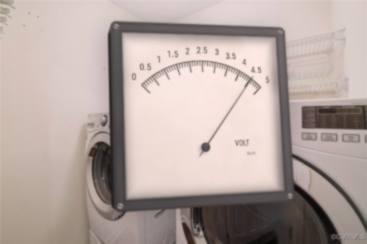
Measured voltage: 4.5 V
